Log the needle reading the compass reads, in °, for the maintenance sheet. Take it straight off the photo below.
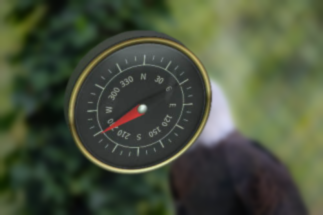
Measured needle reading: 240 °
